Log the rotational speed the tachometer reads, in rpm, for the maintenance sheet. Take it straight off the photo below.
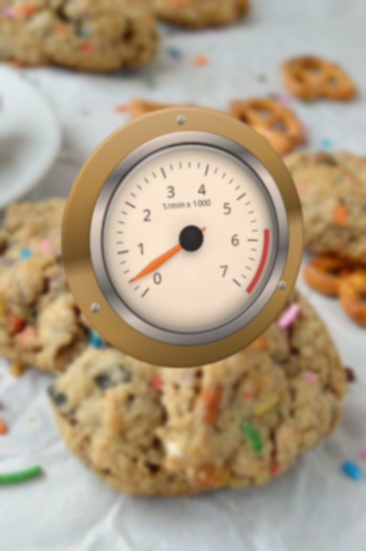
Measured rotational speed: 400 rpm
